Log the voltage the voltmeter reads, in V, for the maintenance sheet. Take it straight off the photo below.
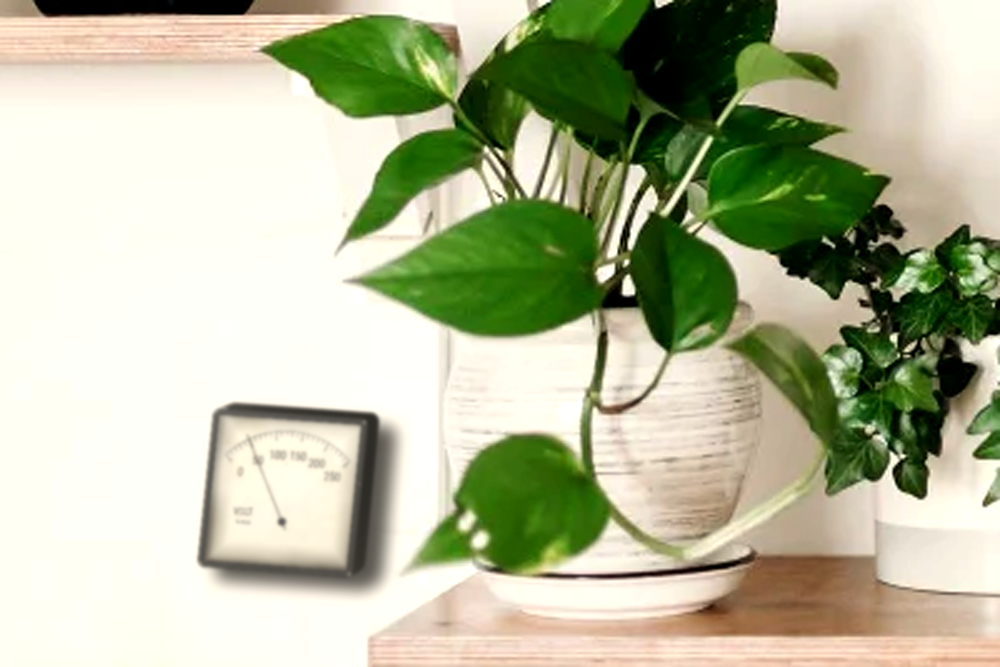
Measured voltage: 50 V
